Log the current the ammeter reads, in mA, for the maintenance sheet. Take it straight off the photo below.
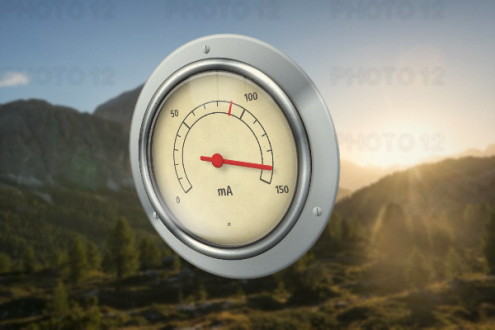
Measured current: 140 mA
